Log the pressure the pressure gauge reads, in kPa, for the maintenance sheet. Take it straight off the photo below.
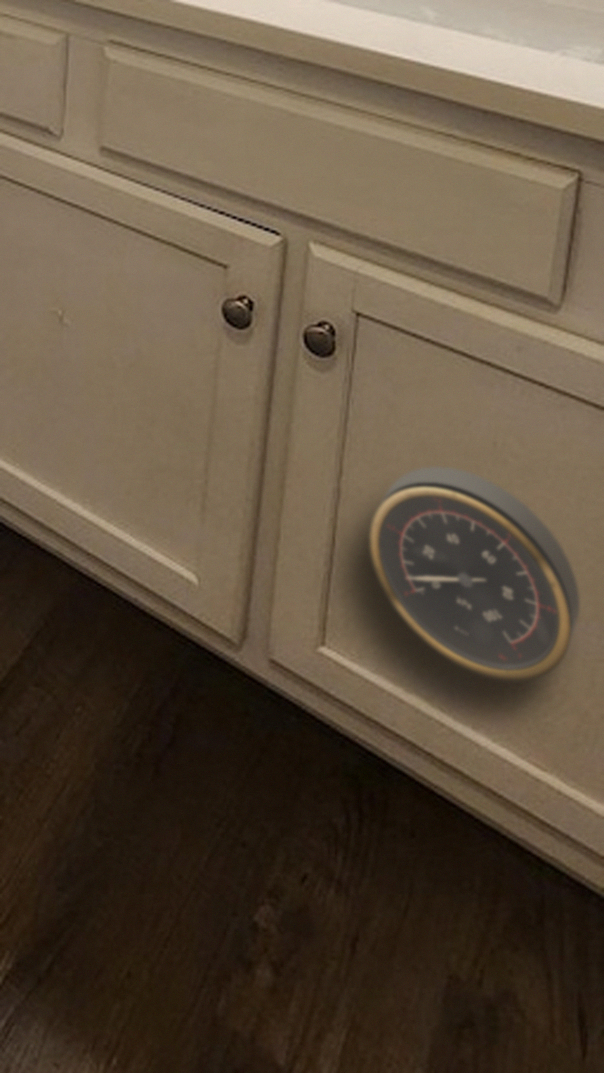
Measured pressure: 5 kPa
